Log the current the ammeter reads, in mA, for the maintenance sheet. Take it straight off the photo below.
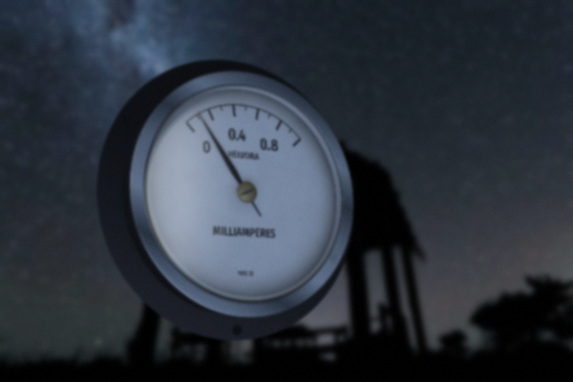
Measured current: 0.1 mA
